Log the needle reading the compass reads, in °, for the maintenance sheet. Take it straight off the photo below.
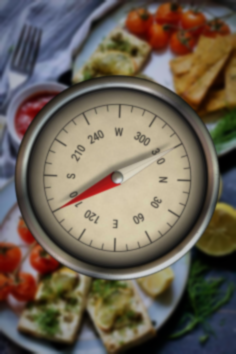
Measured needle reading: 150 °
